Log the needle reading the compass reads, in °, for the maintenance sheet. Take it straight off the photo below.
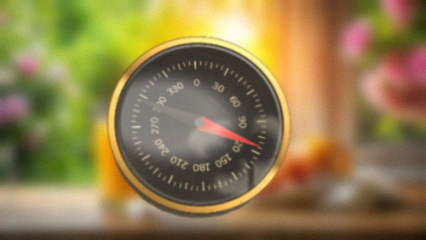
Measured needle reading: 115 °
